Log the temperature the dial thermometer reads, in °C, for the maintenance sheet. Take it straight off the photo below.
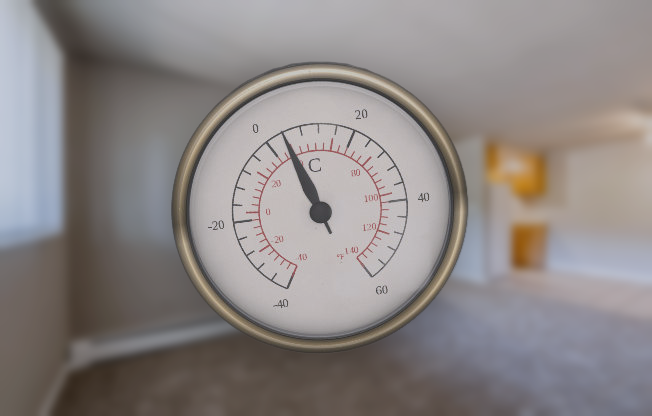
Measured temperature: 4 °C
